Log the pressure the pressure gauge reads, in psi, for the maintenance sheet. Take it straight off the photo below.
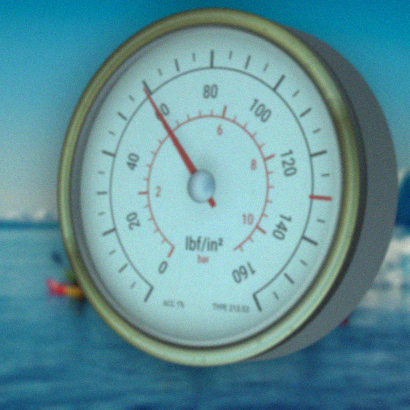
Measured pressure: 60 psi
